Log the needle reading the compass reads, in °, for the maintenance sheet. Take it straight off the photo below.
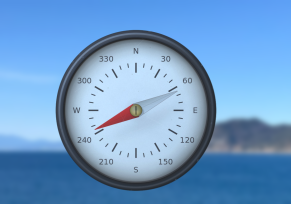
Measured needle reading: 245 °
